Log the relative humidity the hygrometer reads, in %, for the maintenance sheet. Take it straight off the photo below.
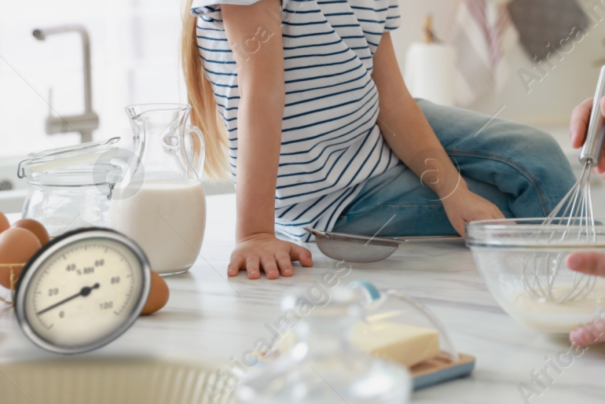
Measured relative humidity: 10 %
